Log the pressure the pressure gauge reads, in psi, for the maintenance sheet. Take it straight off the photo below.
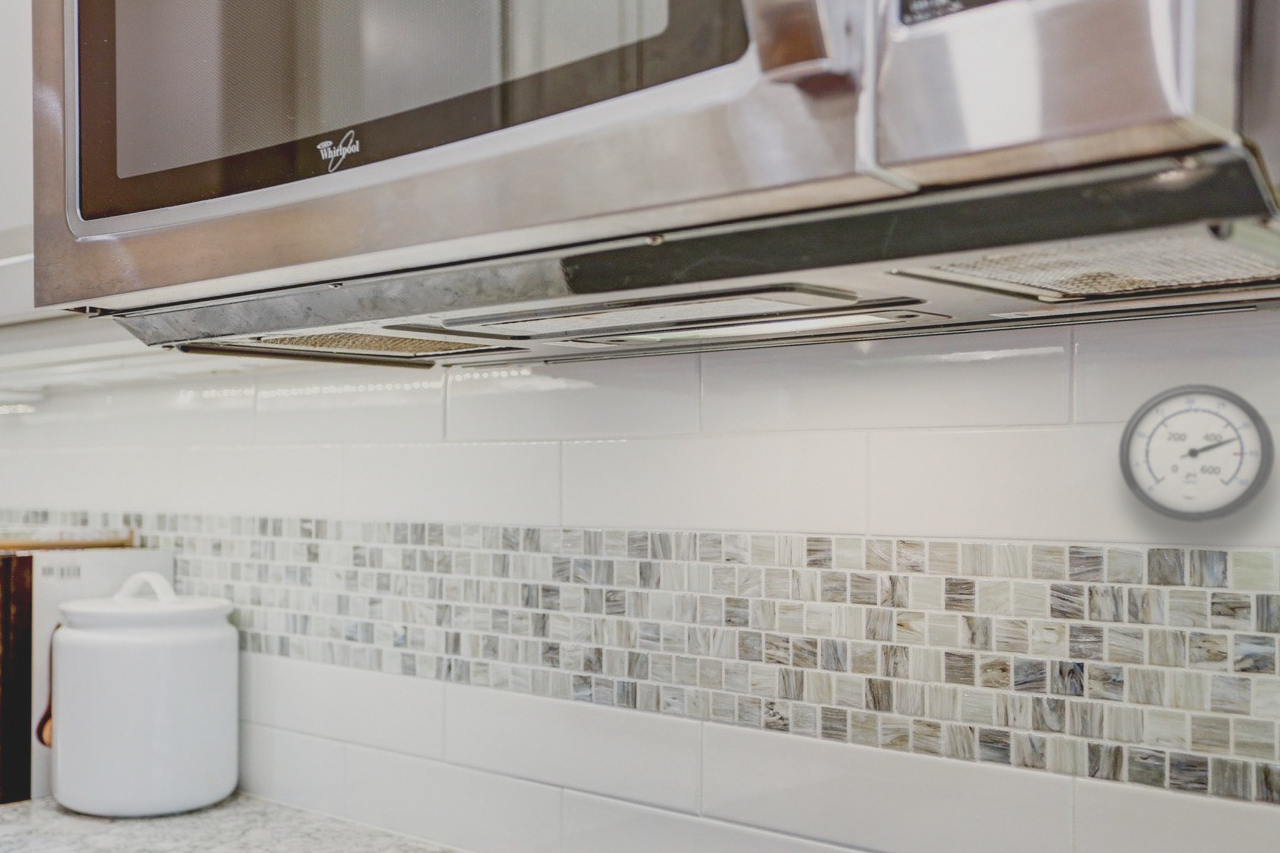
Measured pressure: 450 psi
